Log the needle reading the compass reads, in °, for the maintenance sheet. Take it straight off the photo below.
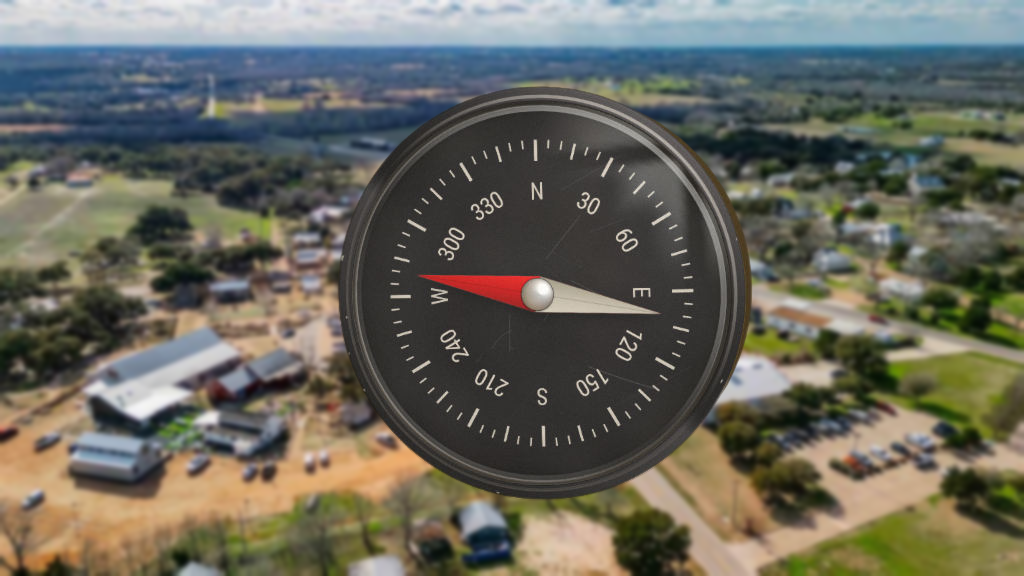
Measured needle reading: 280 °
